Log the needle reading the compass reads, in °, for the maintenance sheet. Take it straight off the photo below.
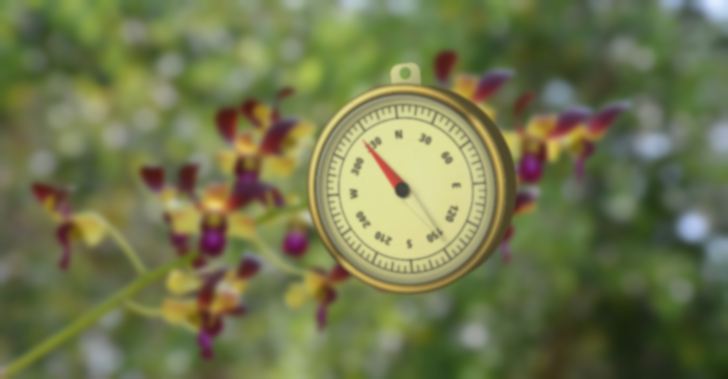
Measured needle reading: 325 °
